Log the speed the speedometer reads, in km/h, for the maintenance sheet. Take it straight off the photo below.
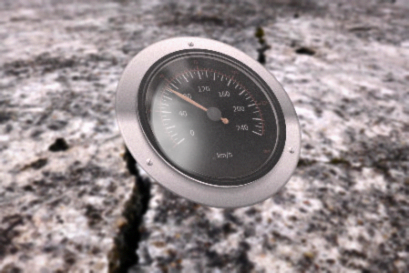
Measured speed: 70 km/h
